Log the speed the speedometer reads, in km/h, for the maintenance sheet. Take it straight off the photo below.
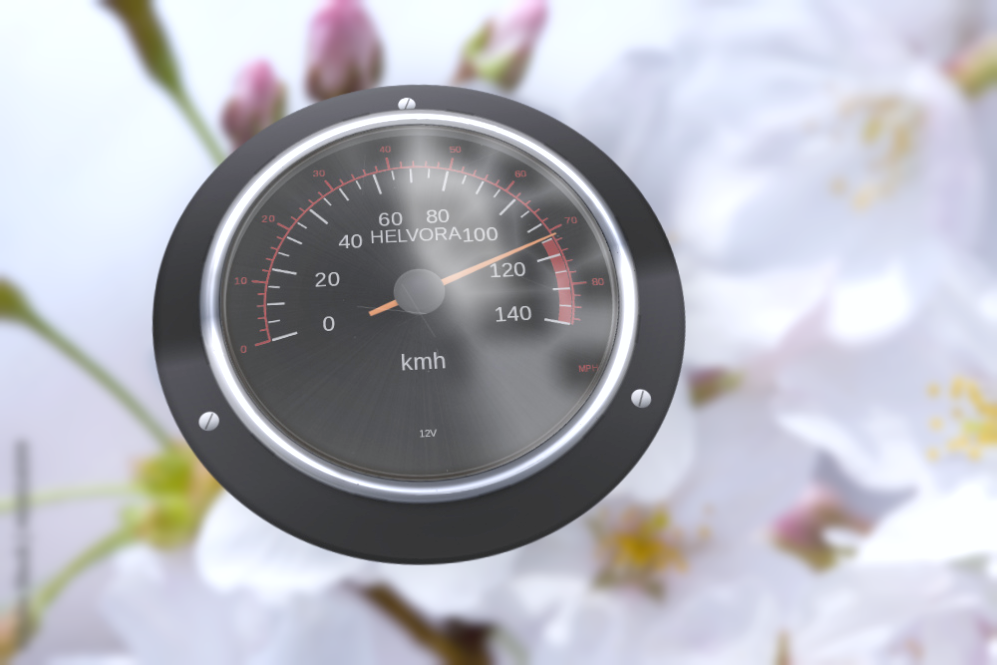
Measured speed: 115 km/h
